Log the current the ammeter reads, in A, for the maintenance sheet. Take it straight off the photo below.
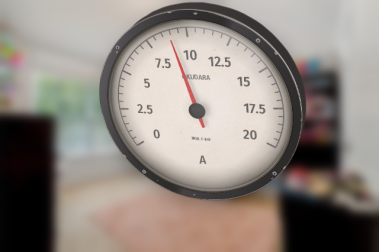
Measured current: 9 A
